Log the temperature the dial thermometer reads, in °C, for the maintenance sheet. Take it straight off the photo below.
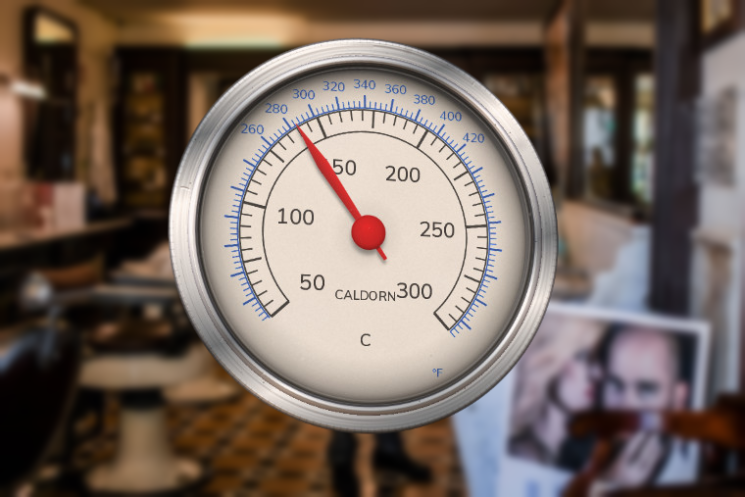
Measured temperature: 140 °C
